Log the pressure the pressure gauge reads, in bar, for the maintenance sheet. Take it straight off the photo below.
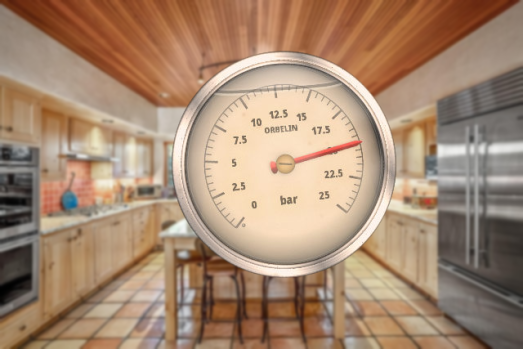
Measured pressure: 20 bar
